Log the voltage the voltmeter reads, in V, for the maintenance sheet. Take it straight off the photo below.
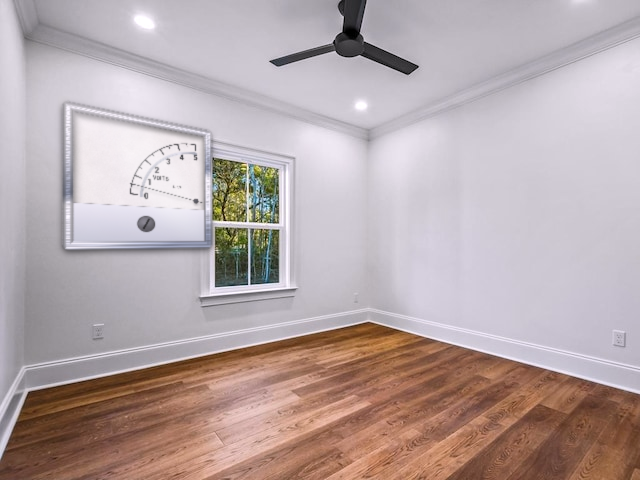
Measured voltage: 0.5 V
